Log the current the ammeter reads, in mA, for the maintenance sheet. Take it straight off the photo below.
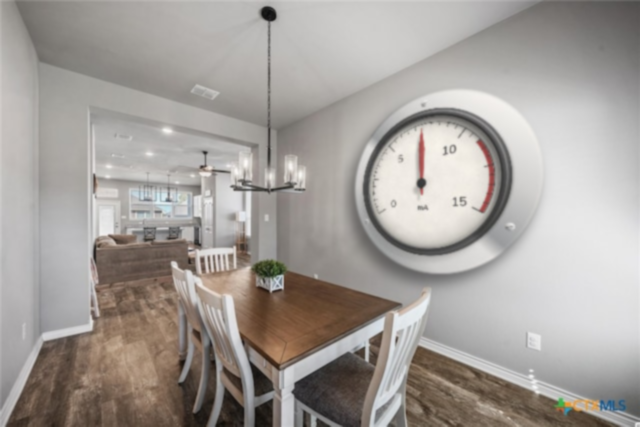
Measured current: 7.5 mA
